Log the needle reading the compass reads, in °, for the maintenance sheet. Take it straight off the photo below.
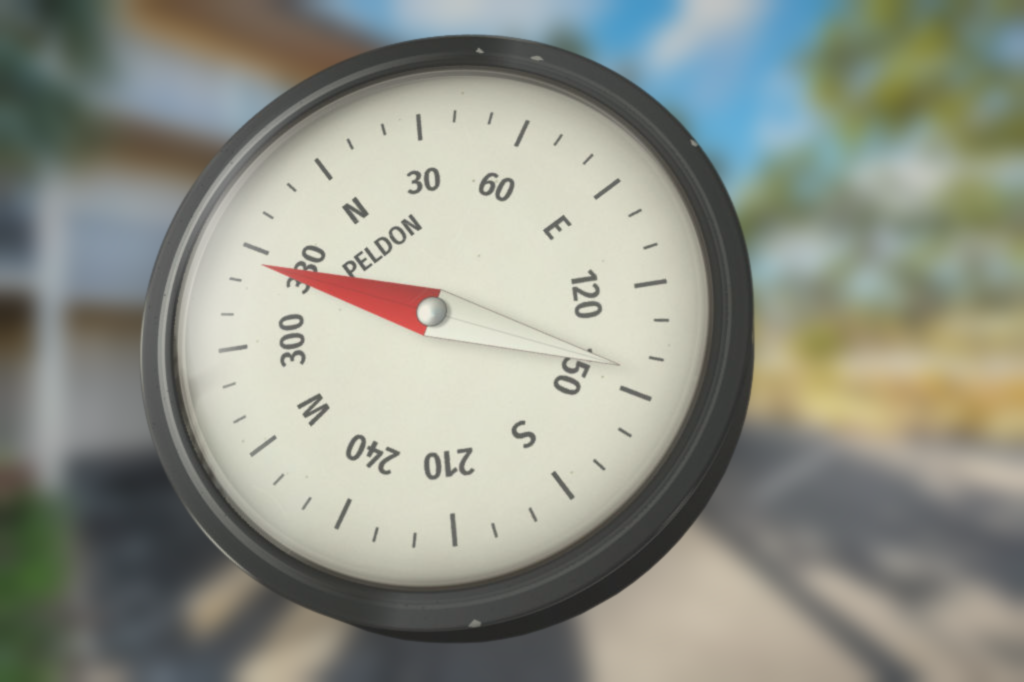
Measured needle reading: 325 °
